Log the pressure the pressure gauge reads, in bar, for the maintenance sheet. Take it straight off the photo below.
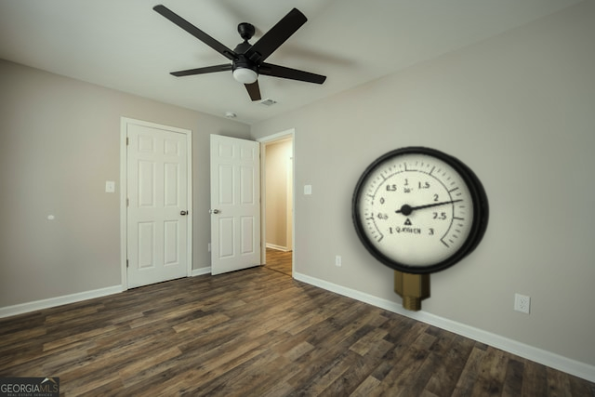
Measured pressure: 2.2 bar
